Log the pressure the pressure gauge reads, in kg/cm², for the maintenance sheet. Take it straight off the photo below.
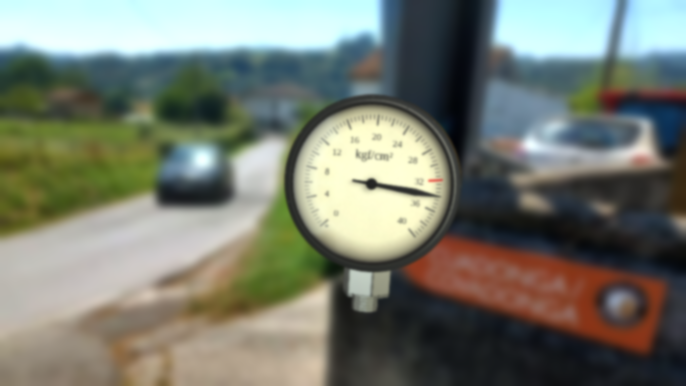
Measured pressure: 34 kg/cm²
